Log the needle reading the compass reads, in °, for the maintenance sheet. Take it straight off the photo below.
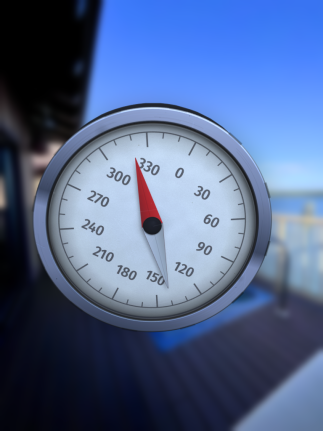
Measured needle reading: 320 °
